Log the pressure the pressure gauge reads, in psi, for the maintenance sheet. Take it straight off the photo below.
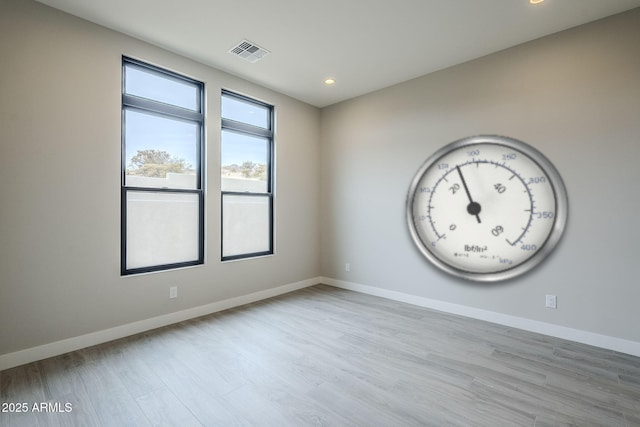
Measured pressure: 25 psi
